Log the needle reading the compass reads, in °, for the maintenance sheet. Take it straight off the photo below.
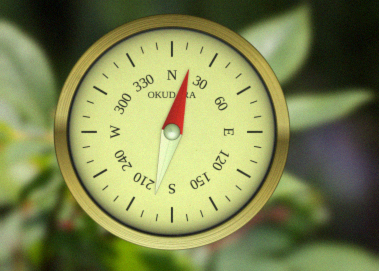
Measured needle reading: 15 °
